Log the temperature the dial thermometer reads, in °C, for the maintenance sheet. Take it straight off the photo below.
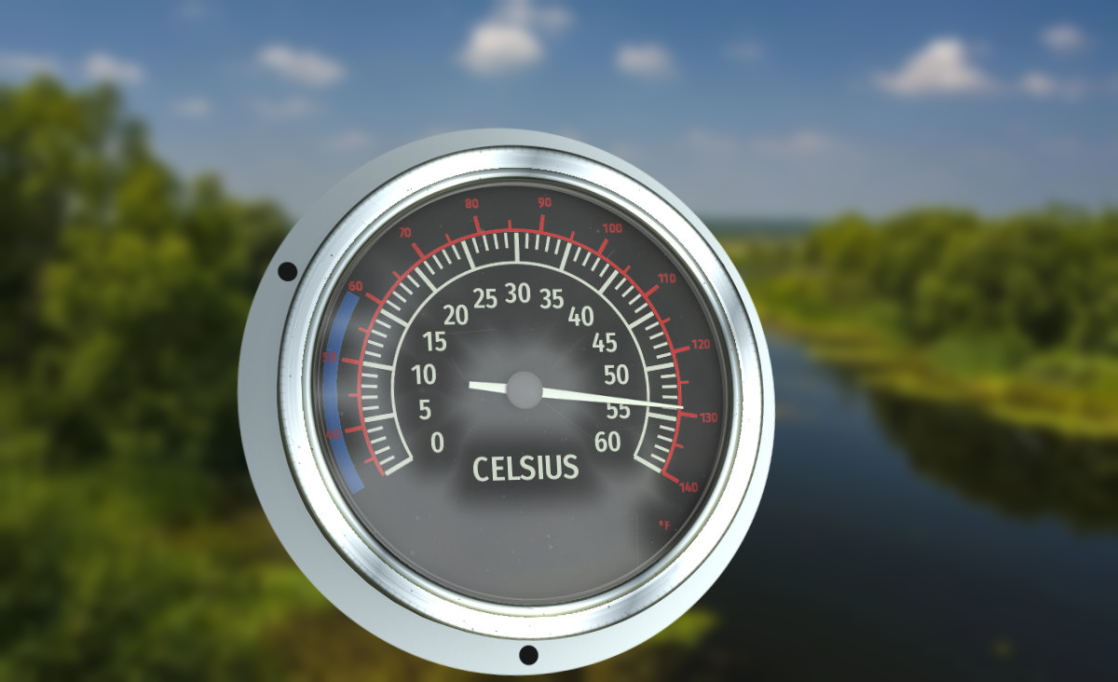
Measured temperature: 54 °C
